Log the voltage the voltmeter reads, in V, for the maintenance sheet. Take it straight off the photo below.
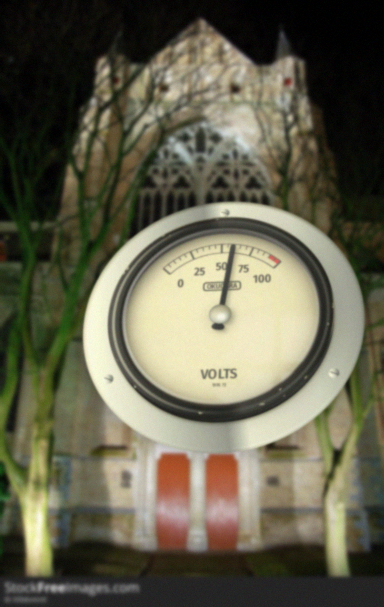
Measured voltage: 60 V
